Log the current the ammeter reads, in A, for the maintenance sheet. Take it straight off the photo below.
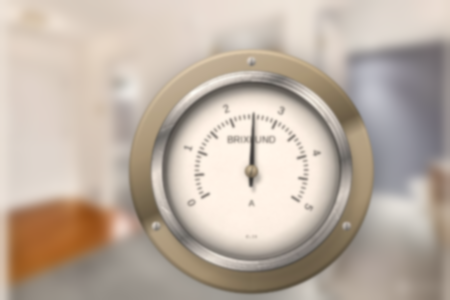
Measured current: 2.5 A
